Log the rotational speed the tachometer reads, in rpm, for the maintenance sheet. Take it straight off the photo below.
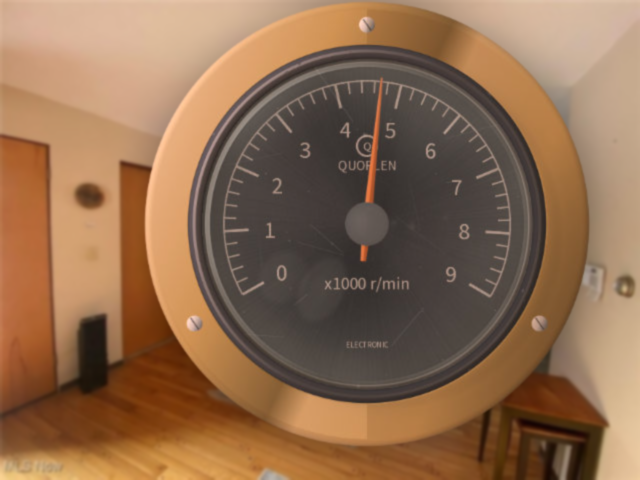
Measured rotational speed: 4700 rpm
